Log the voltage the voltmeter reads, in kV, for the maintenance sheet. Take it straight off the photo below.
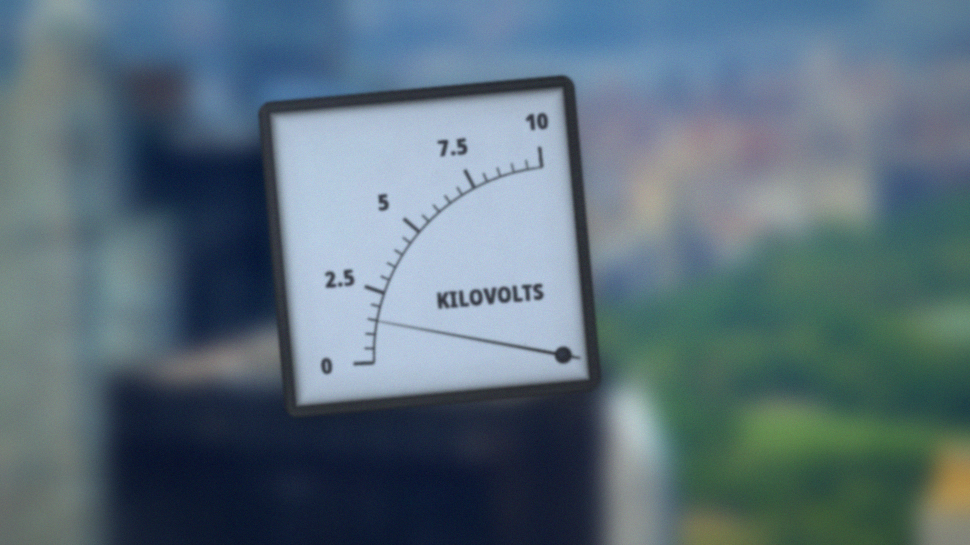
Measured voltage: 1.5 kV
